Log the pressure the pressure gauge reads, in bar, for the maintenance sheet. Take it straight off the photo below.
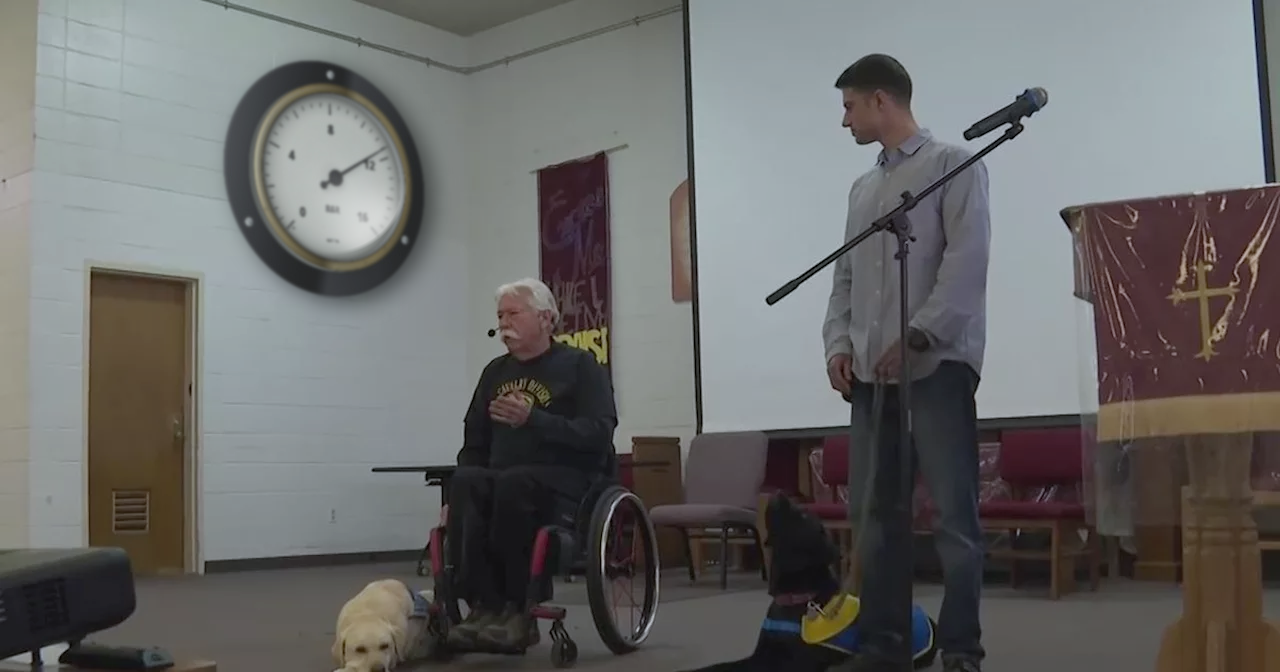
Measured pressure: 11.5 bar
